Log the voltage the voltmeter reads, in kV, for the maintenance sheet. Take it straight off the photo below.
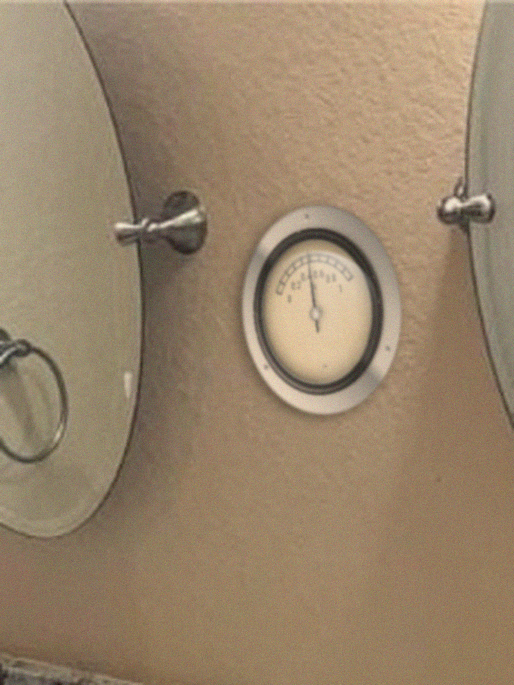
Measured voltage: 0.5 kV
